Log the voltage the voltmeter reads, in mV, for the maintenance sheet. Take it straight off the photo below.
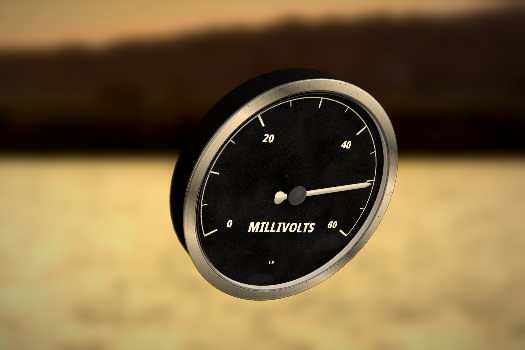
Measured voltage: 50 mV
